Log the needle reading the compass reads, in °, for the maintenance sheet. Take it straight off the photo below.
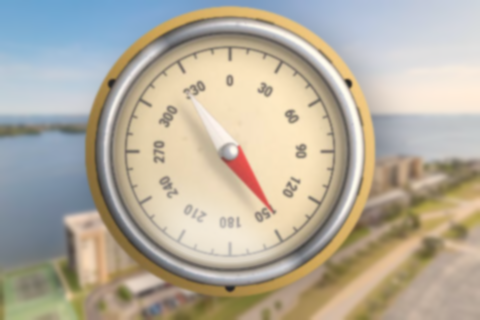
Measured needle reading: 145 °
